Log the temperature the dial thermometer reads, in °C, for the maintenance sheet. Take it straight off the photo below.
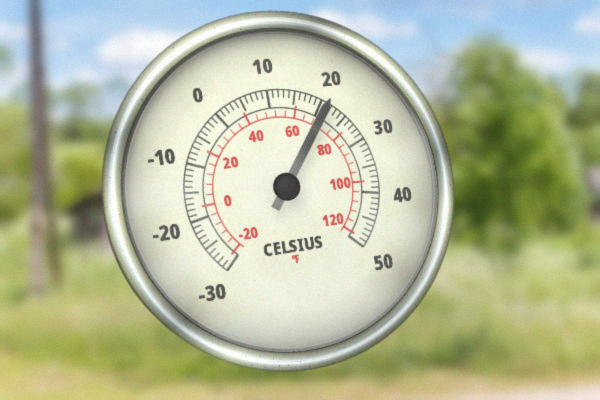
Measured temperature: 21 °C
